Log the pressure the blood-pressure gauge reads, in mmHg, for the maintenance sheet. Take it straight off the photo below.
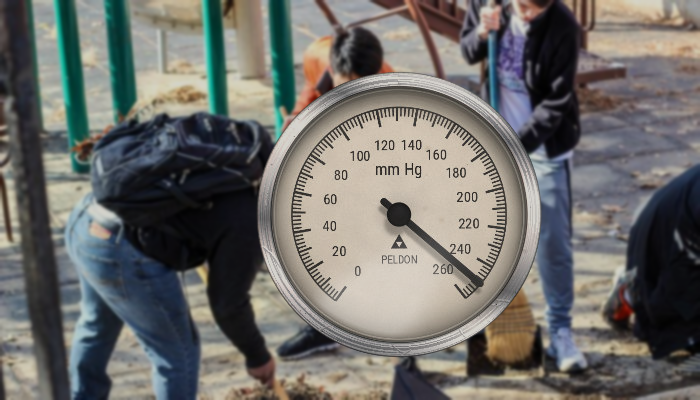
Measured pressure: 250 mmHg
